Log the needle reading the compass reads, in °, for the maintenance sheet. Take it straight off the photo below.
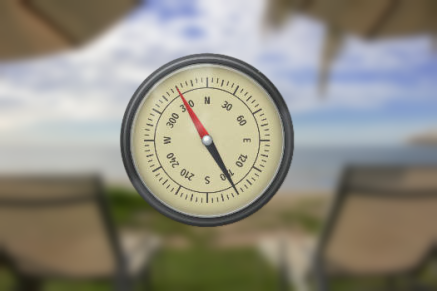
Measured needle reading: 330 °
